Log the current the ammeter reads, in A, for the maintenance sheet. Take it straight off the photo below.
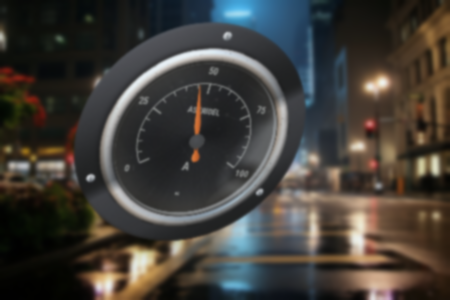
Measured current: 45 A
